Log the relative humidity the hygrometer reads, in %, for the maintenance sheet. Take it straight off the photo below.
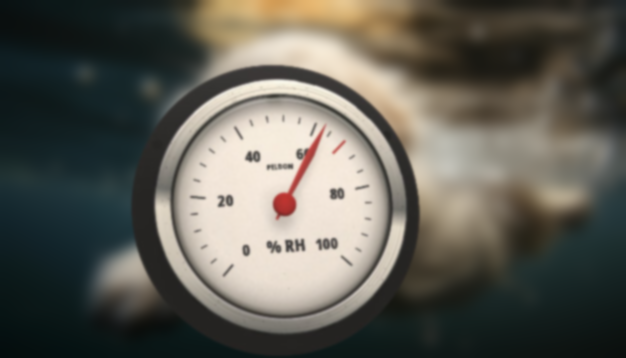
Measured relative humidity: 62 %
